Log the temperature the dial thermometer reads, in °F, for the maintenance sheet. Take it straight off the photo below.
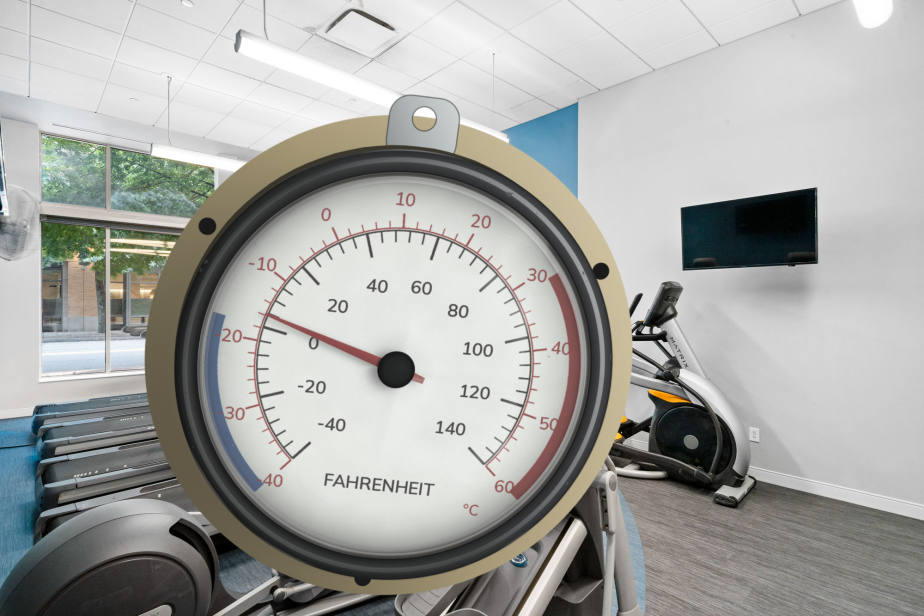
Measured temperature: 4 °F
